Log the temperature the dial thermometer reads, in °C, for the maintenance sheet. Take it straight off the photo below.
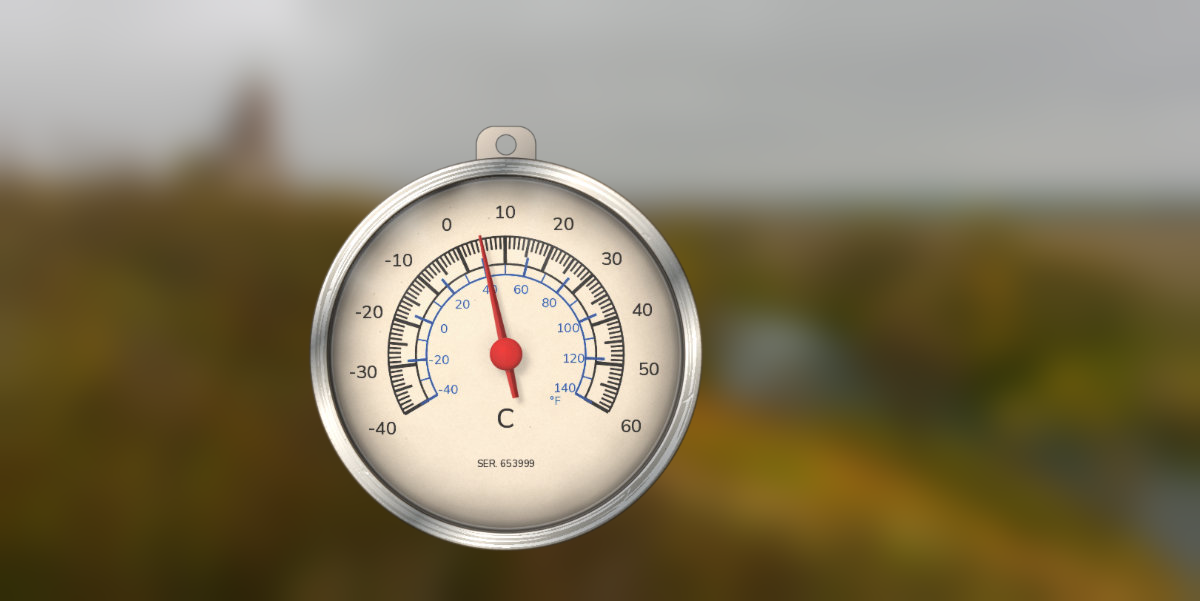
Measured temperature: 5 °C
